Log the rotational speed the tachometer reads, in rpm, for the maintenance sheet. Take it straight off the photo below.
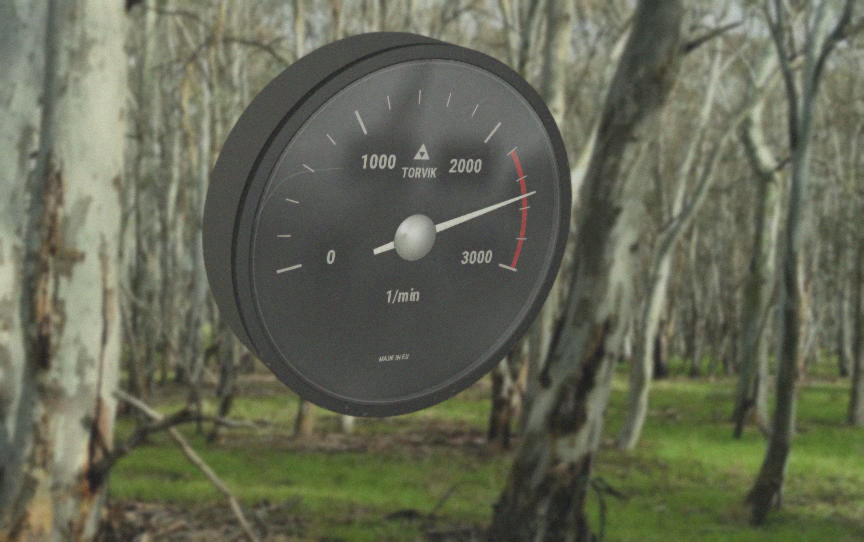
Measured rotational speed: 2500 rpm
